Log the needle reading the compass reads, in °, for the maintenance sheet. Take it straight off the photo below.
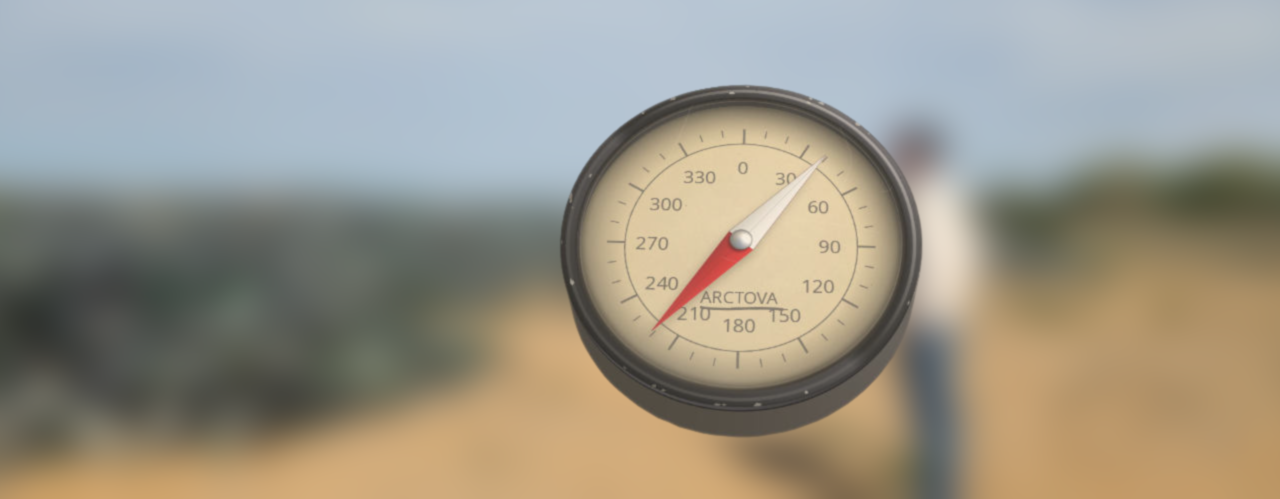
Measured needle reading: 220 °
